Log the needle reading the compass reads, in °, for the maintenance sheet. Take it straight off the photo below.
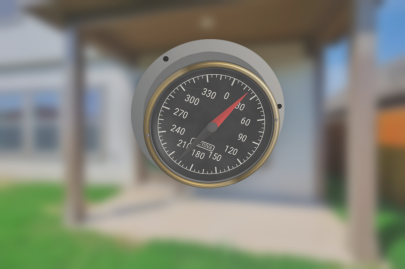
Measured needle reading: 20 °
